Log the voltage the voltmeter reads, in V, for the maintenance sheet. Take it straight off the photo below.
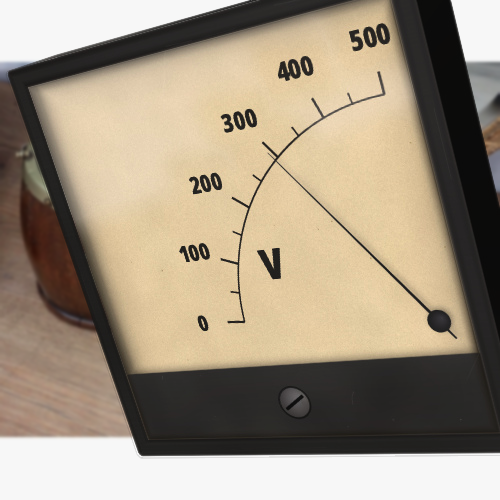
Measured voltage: 300 V
